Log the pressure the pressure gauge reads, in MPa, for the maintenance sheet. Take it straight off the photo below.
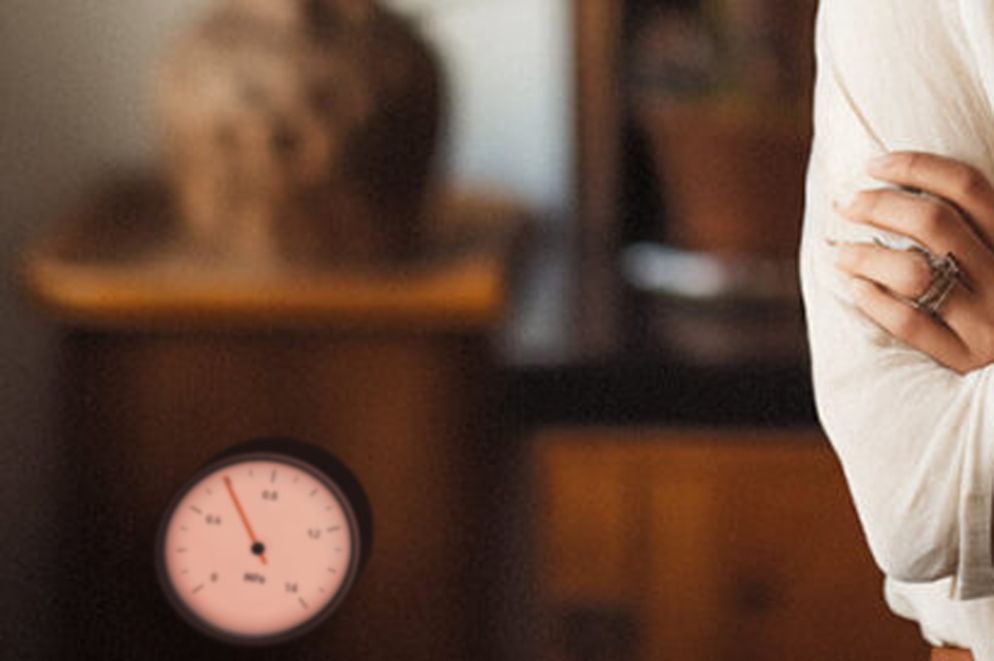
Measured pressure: 0.6 MPa
